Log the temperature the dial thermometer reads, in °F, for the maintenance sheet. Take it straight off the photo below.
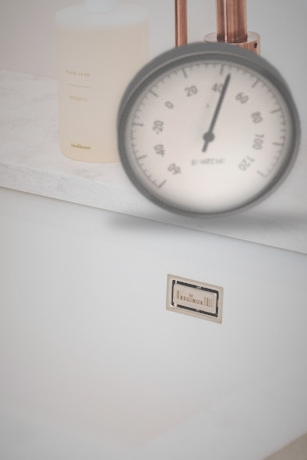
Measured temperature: 44 °F
